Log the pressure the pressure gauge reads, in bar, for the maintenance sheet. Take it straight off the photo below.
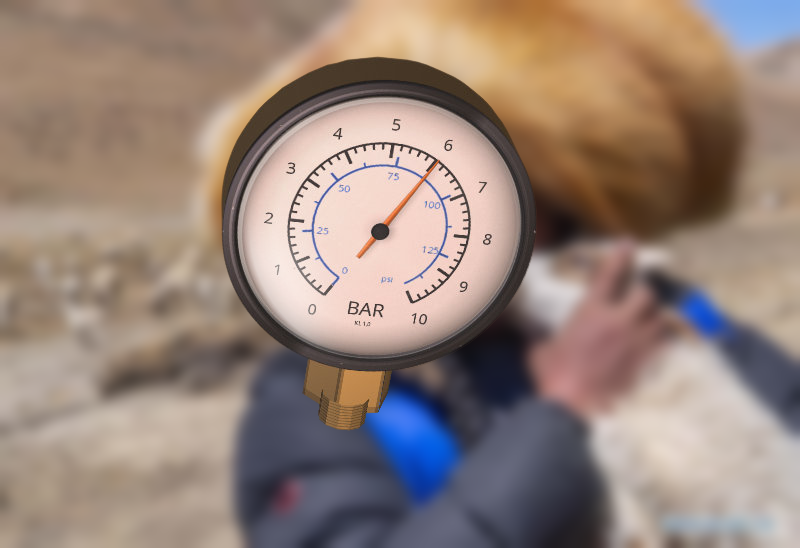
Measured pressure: 6 bar
